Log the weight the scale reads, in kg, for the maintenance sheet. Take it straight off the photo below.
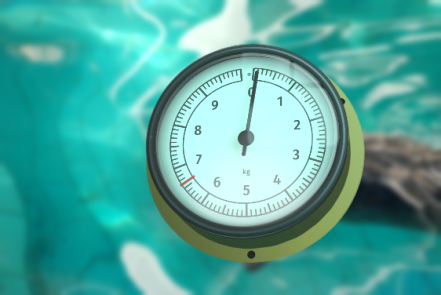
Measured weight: 0.1 kg
